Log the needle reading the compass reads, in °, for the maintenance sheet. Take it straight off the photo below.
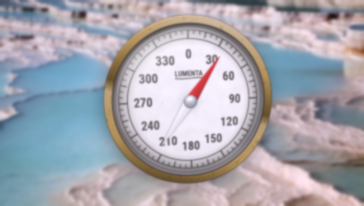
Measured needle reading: 35 °
